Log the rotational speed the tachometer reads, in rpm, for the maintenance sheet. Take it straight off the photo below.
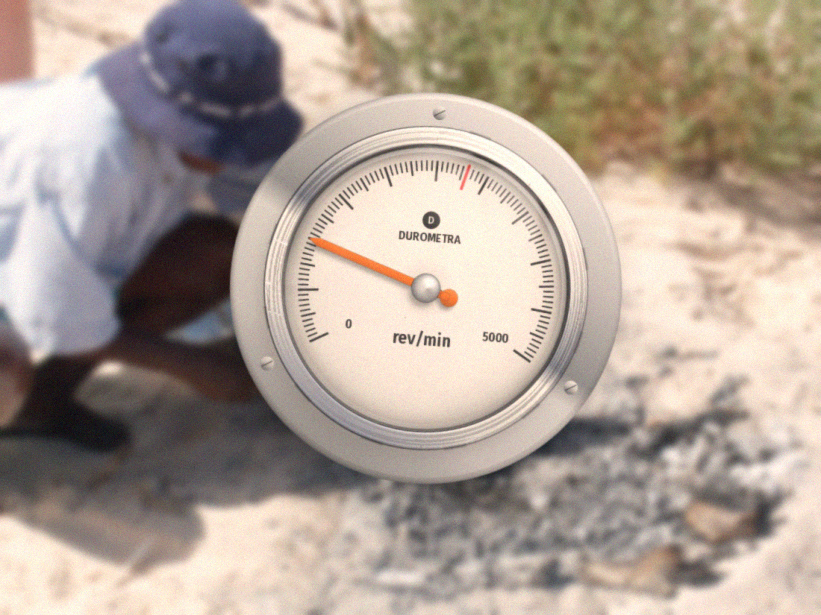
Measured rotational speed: 1000 rpm
